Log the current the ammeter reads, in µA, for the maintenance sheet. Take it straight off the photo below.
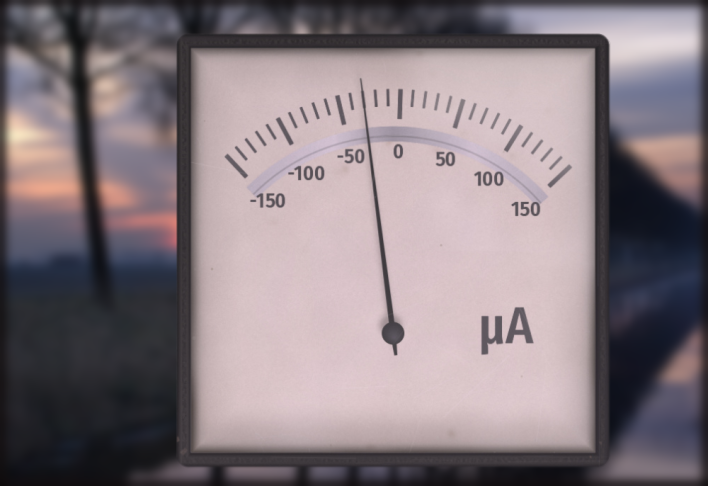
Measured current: -30 µA
